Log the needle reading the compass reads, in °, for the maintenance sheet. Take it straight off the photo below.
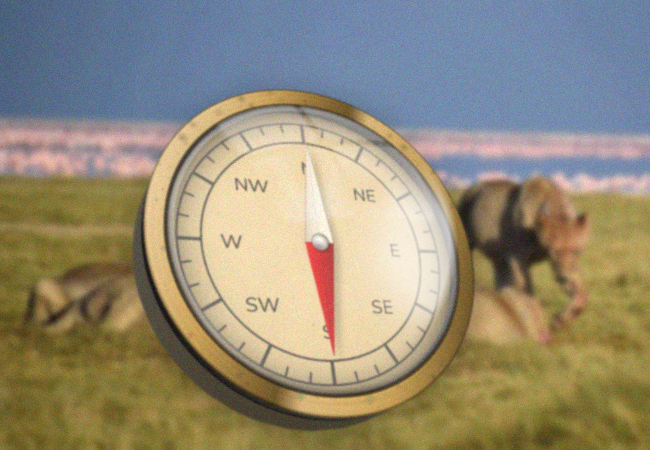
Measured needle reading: 180 °
